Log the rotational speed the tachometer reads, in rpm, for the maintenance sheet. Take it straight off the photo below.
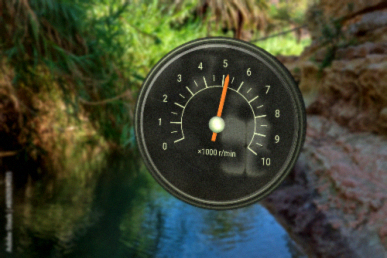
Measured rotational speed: 5250 rpm
